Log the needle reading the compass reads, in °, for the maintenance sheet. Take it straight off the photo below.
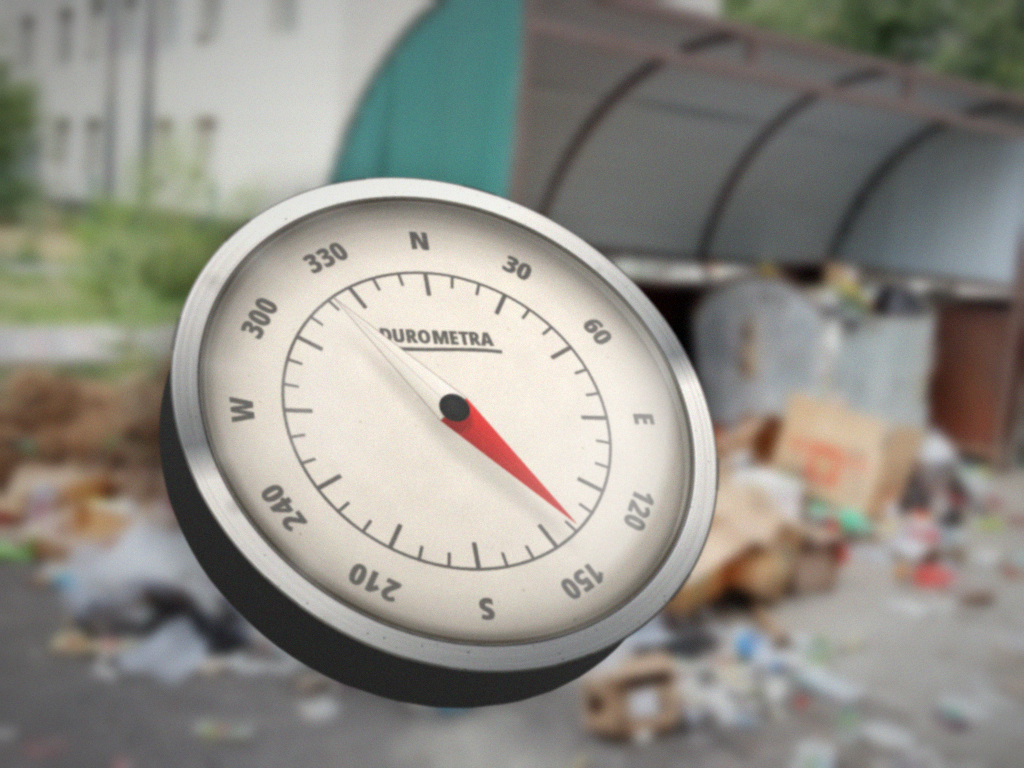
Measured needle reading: 140 °
